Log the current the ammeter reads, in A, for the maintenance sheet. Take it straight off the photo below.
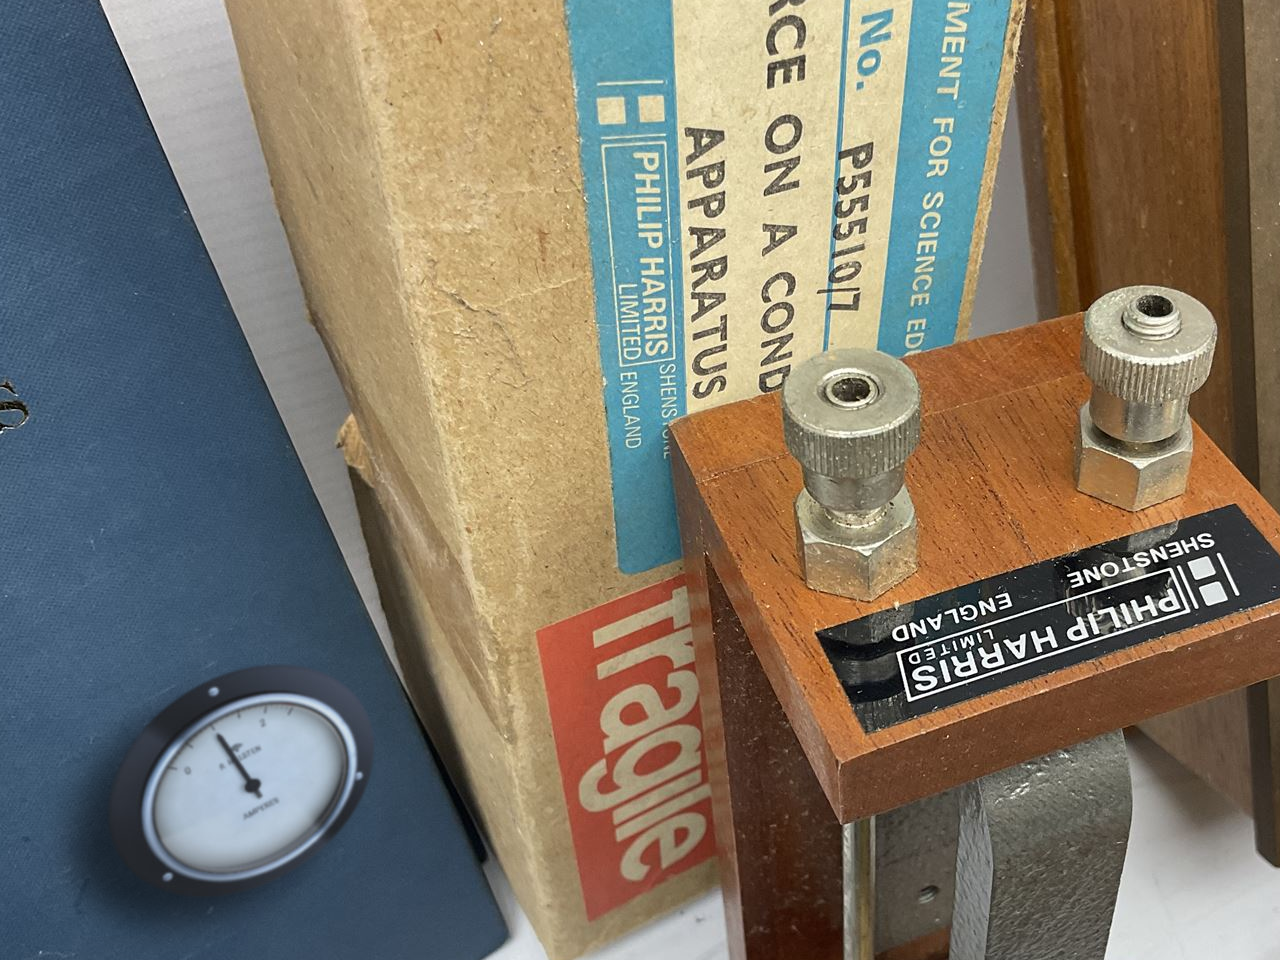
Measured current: 1 A
